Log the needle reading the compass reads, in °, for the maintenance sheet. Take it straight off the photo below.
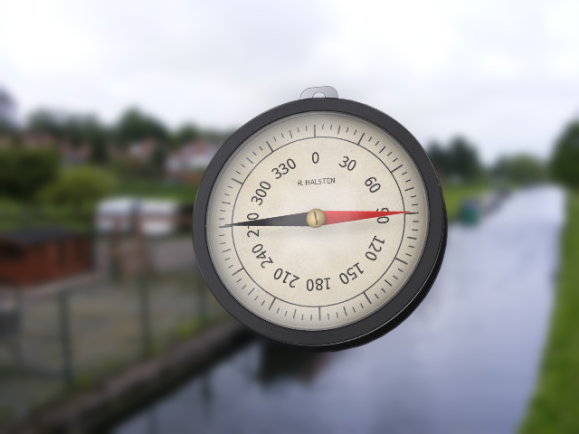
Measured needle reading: 90 °
